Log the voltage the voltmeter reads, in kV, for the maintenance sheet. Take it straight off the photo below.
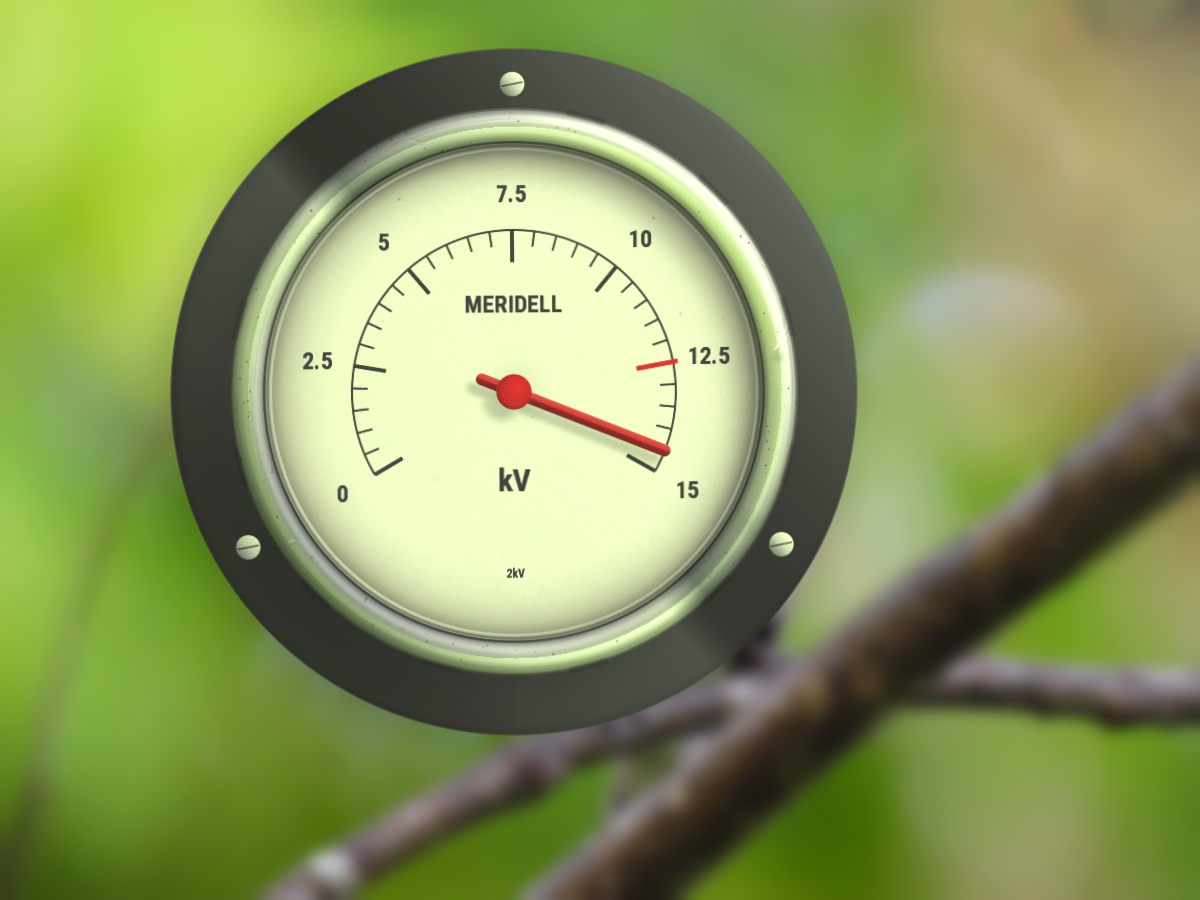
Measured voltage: 14.5 kV
